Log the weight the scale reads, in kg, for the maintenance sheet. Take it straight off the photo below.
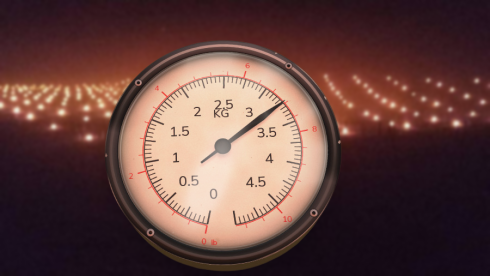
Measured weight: 3.25 kg
